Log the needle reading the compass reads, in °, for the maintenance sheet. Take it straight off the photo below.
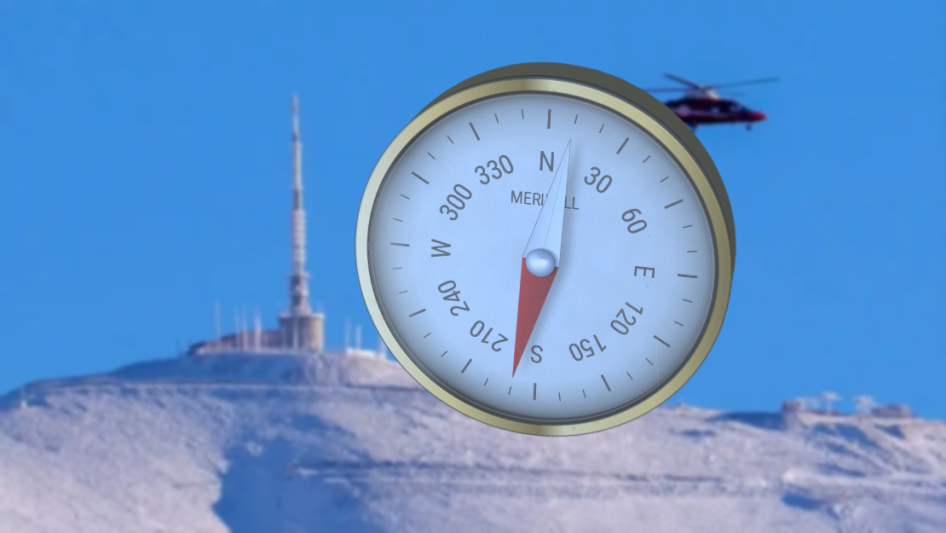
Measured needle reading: 190 °
